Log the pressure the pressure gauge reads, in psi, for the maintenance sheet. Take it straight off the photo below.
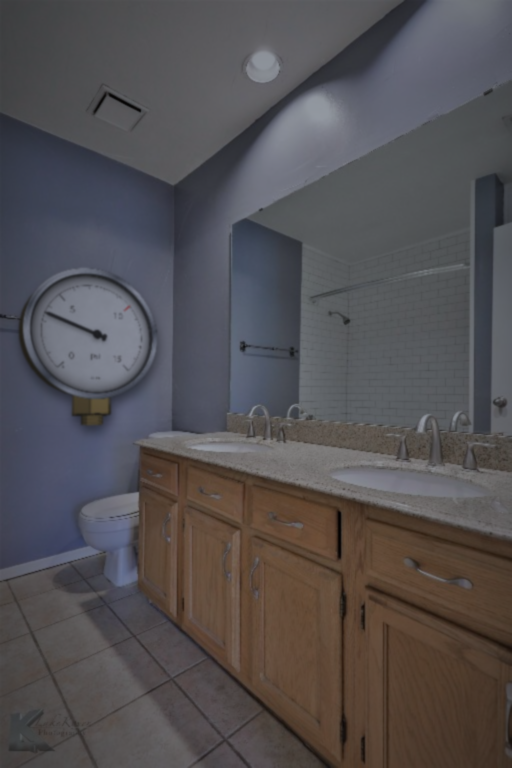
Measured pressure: 3.5 psi
